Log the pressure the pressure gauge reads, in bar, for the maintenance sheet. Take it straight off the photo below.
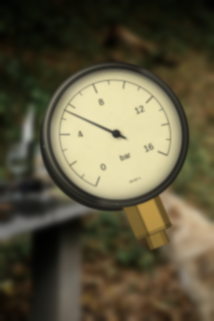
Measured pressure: 5.5 bar
